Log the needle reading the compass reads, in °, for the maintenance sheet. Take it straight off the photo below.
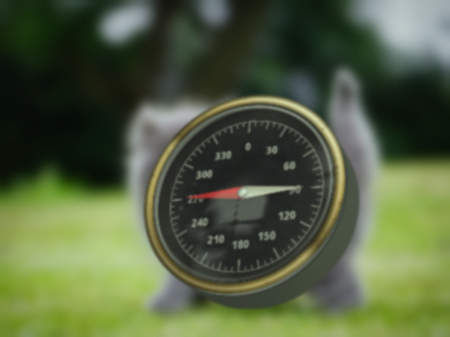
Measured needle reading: 270 °
